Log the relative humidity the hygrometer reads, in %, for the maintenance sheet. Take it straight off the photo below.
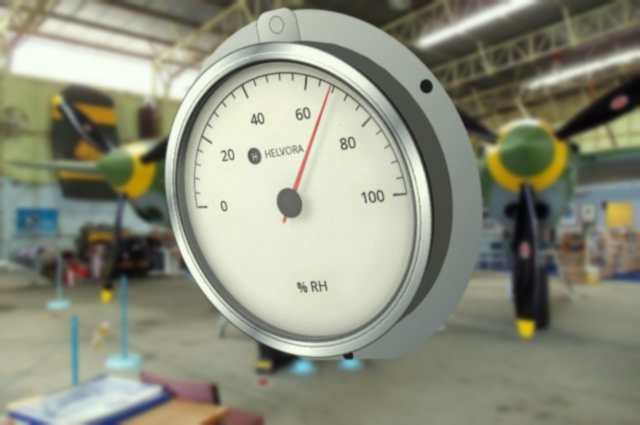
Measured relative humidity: 68 %
